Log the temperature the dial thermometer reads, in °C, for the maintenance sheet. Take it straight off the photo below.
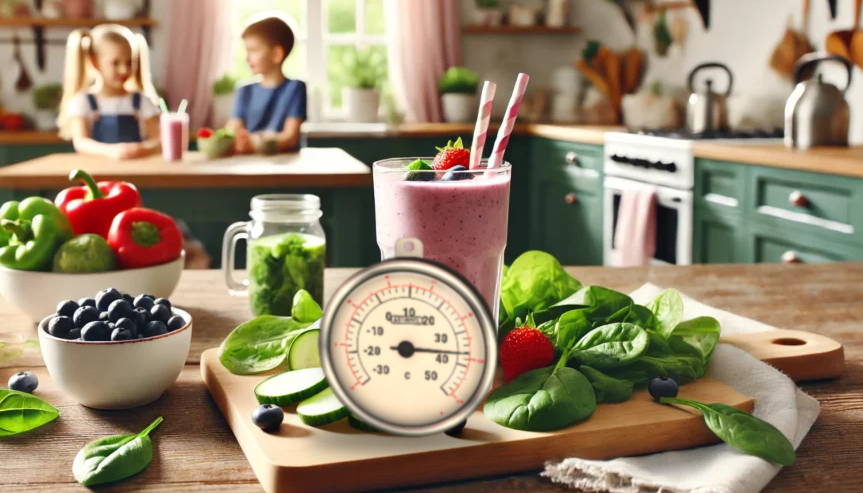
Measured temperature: 36 °C
